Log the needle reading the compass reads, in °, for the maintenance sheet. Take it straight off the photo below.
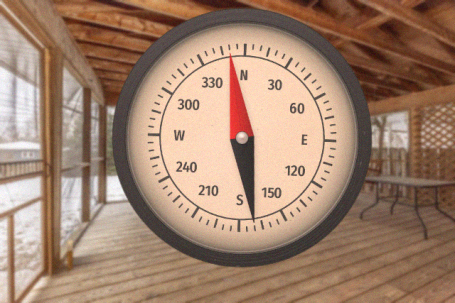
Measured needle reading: 350 °
